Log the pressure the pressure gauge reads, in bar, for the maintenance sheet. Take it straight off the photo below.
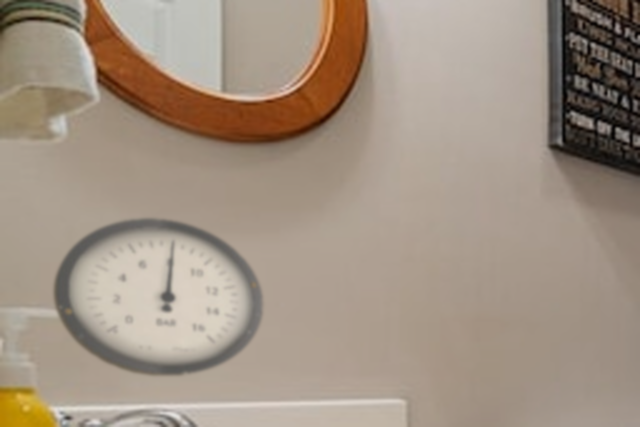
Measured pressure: 8 bar
